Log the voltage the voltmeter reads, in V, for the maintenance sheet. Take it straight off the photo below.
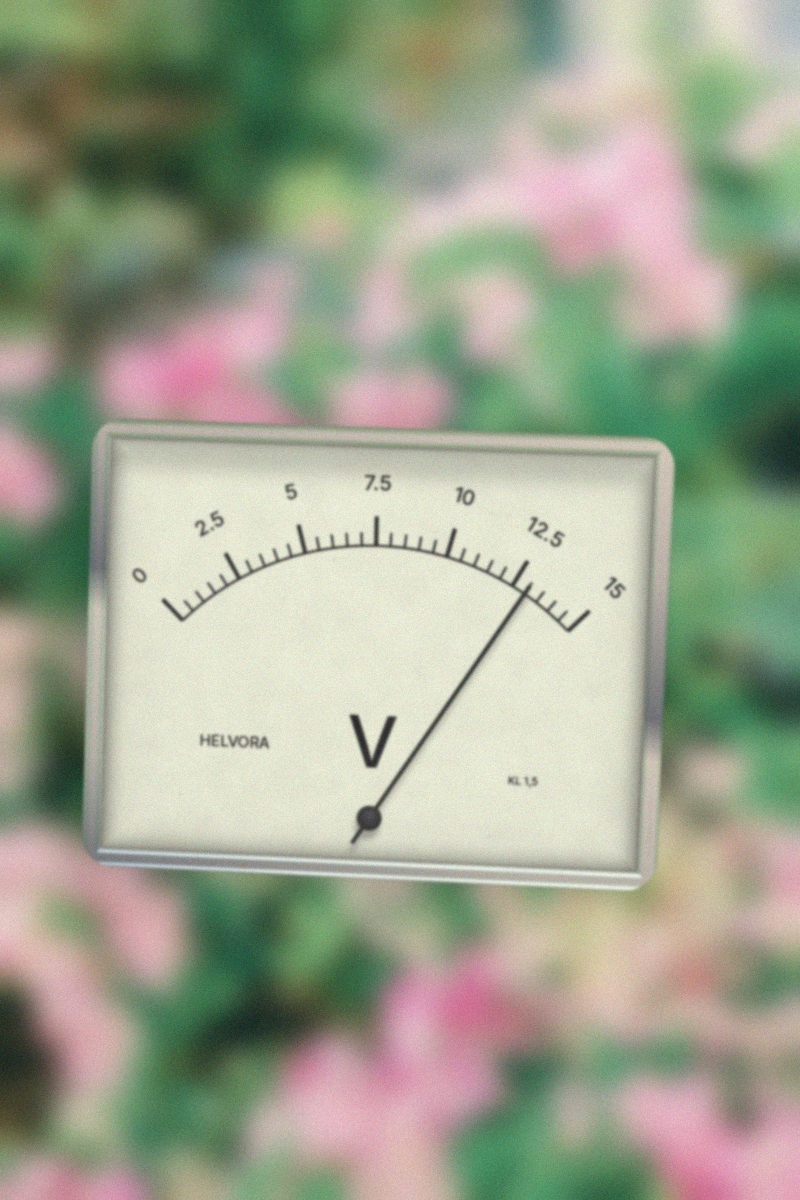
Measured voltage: 13 V
